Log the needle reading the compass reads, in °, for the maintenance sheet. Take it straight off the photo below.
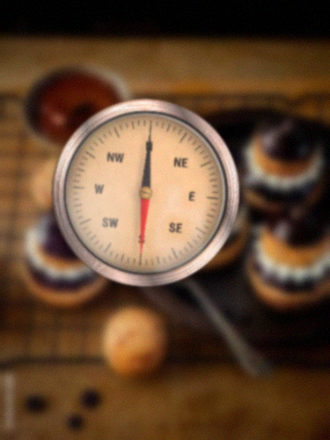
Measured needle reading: 180 °
